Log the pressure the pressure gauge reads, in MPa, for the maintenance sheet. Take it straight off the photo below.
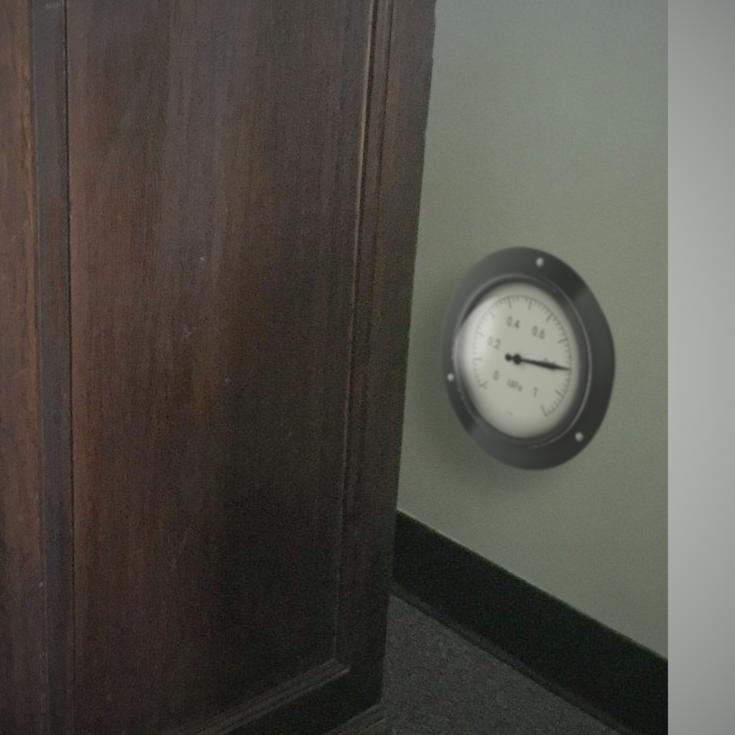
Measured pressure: 0.8 MPa
